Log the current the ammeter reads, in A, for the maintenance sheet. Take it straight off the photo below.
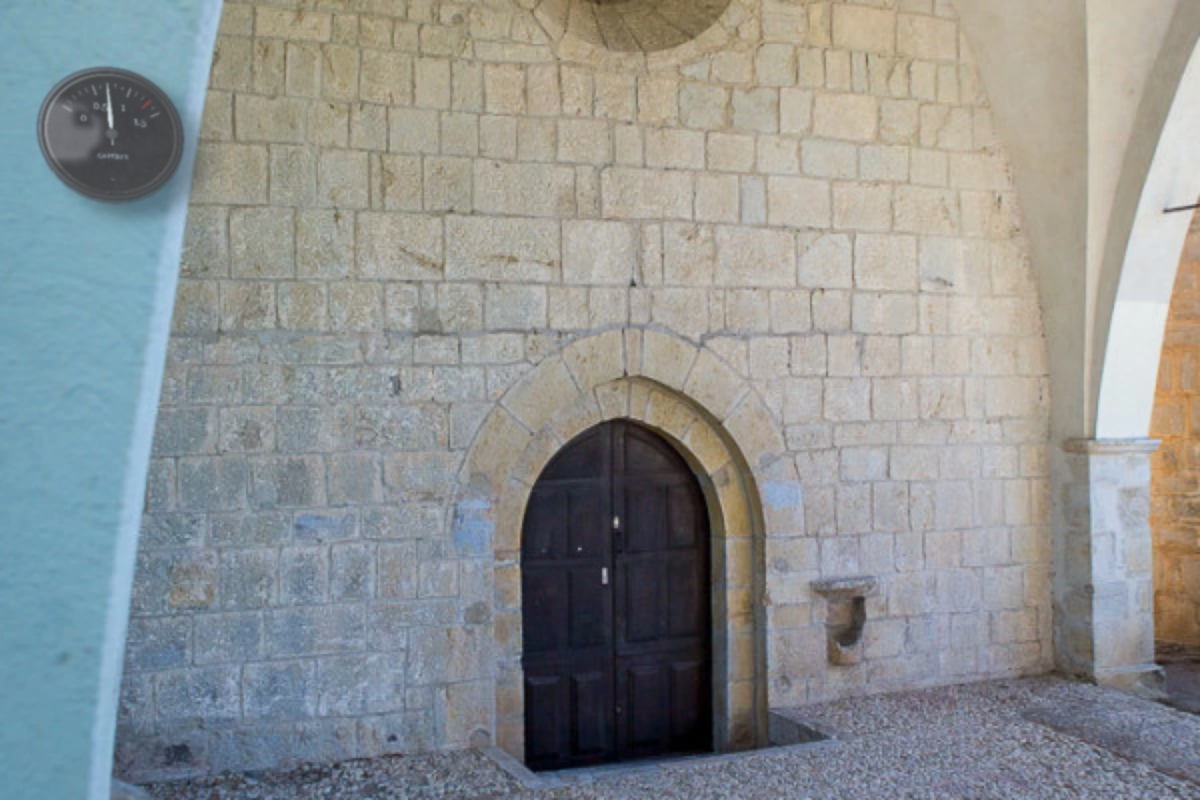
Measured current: 0.7 A
